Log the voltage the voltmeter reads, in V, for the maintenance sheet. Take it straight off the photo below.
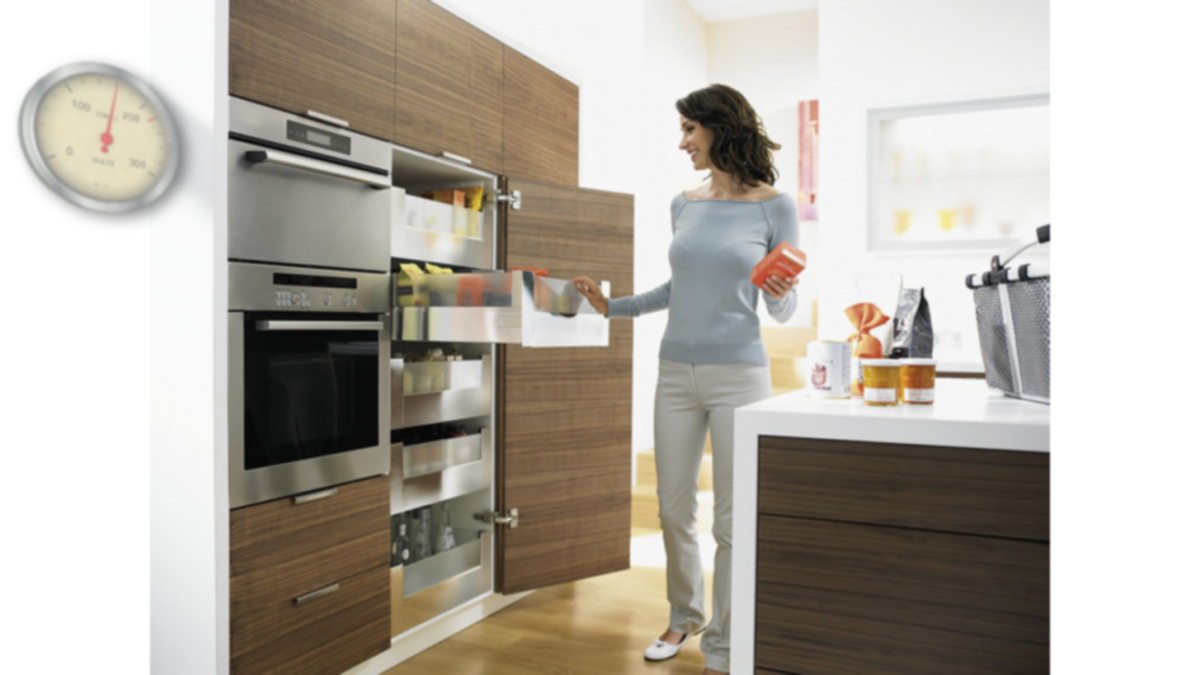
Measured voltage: 160 V
